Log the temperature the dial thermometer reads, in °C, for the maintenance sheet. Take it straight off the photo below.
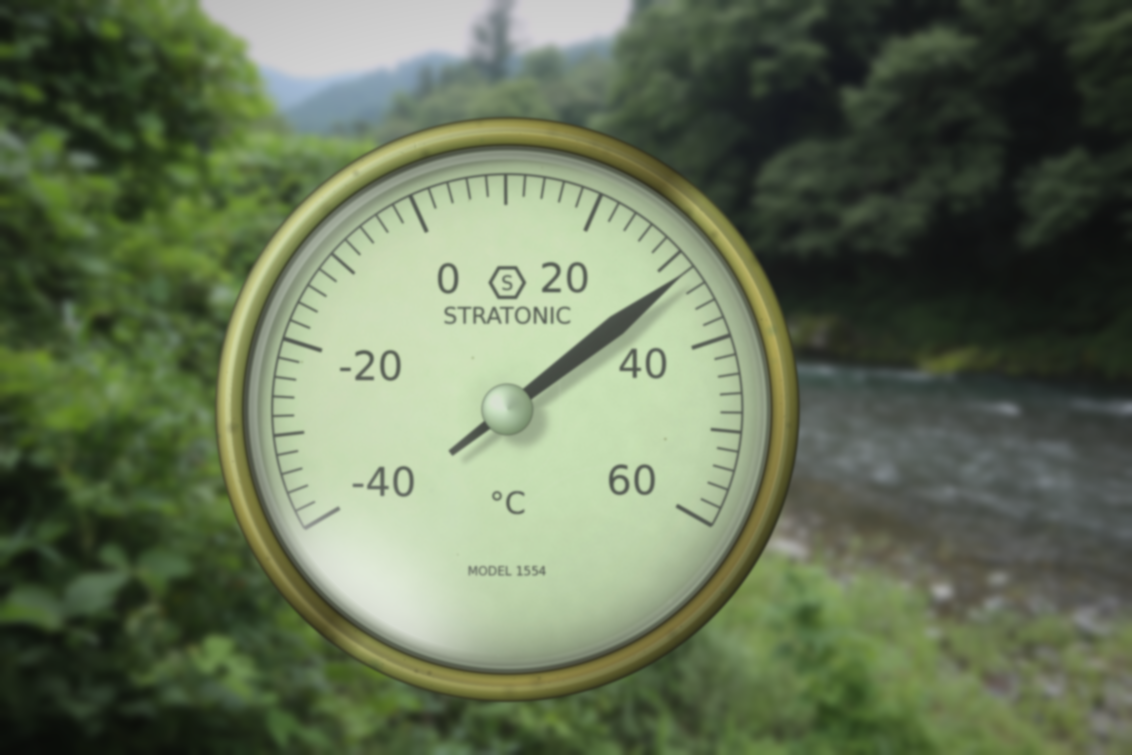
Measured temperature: 32 °C
